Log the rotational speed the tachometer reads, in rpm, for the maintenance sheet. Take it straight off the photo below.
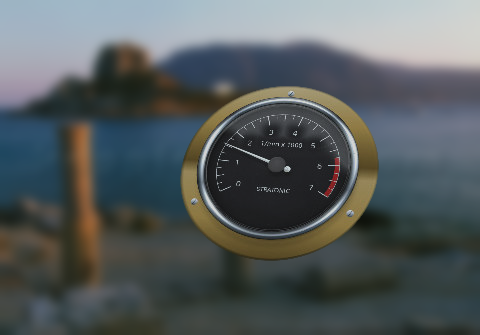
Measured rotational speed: 1500 rpm
